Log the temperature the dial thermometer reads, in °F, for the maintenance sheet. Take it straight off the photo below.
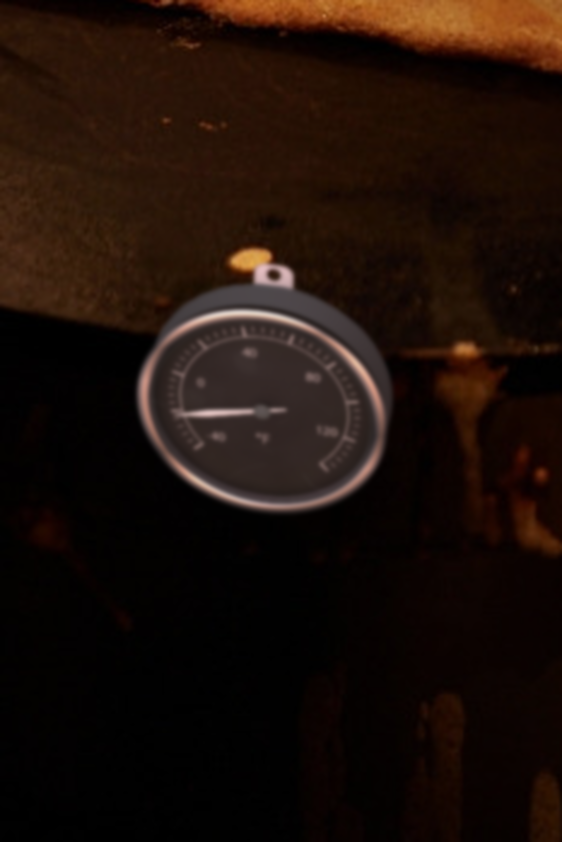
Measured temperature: -20 °F
